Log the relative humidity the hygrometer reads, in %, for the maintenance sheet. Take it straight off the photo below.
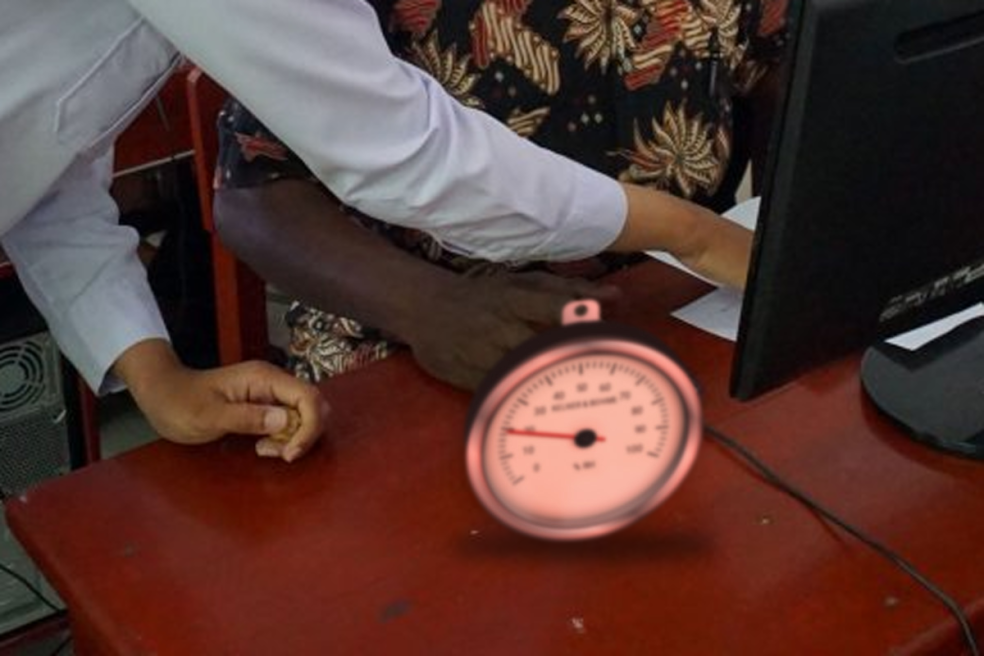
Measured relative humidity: 20 %
